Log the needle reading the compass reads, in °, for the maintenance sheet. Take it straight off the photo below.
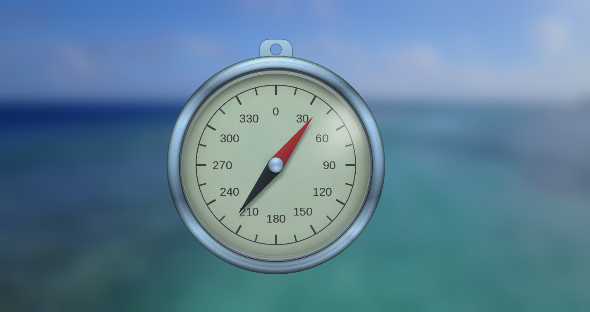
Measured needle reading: 37.5 °
